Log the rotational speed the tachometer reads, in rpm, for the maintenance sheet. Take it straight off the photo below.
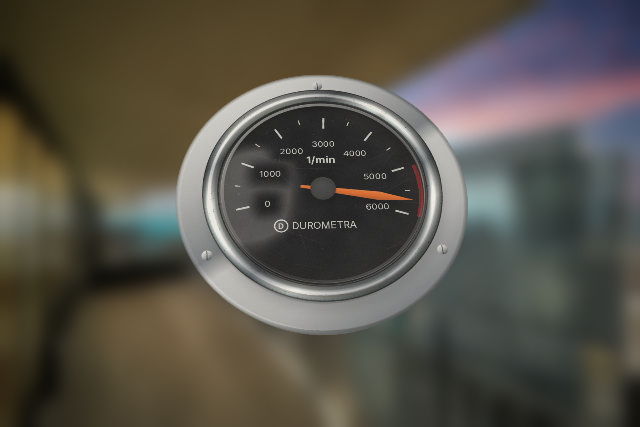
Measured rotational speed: 5750 rpm
